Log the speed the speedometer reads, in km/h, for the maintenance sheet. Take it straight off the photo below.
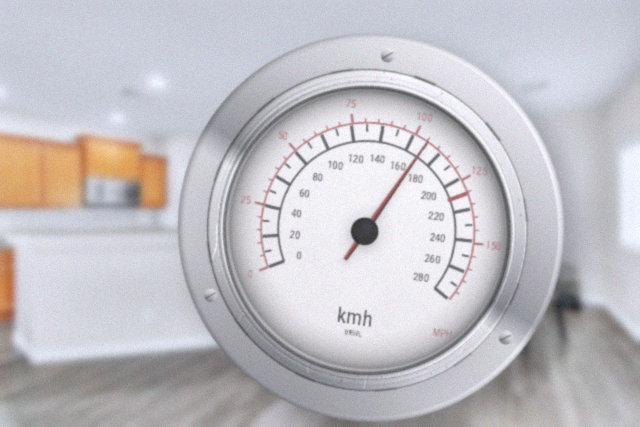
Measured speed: 170 km/h
